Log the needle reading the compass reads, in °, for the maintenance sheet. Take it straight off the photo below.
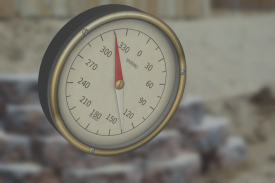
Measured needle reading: 315 °
